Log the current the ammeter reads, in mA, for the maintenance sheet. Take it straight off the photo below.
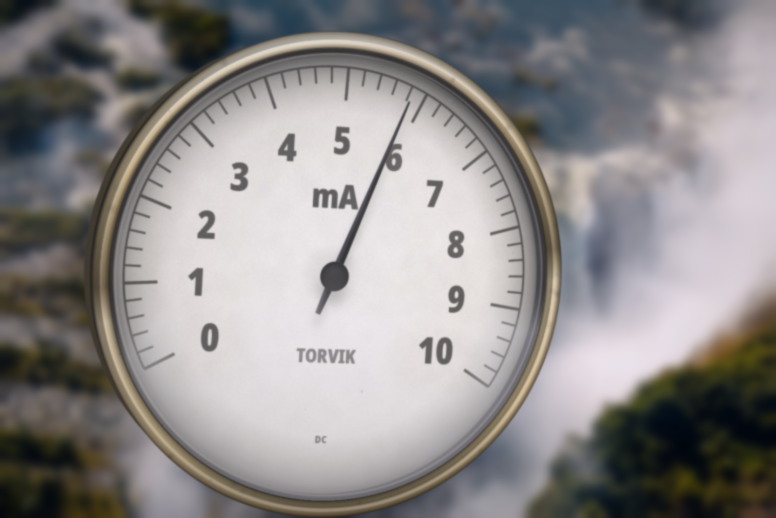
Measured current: 5.8 mA
